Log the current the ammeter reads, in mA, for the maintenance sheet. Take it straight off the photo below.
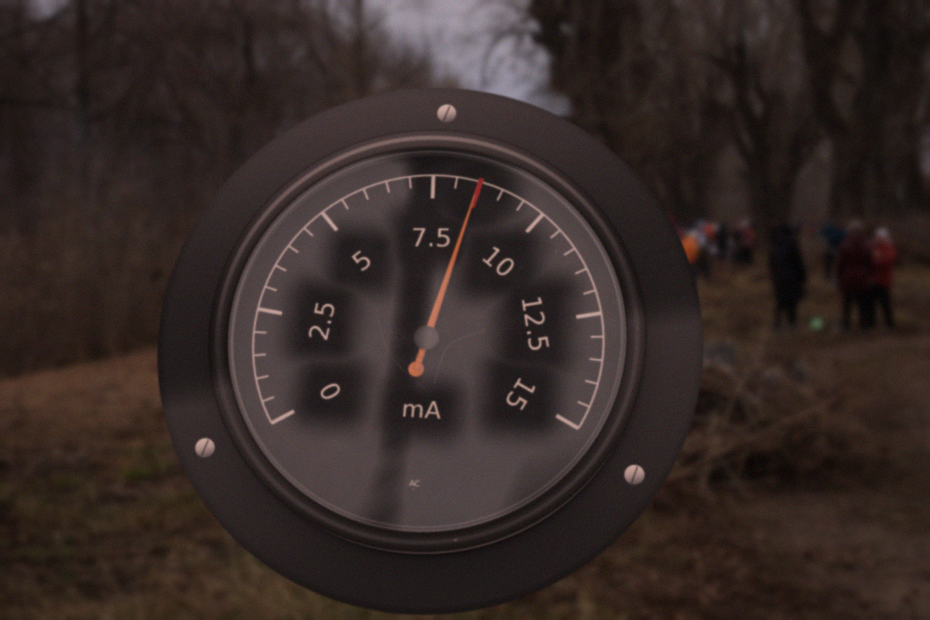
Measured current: 8.5 mA
